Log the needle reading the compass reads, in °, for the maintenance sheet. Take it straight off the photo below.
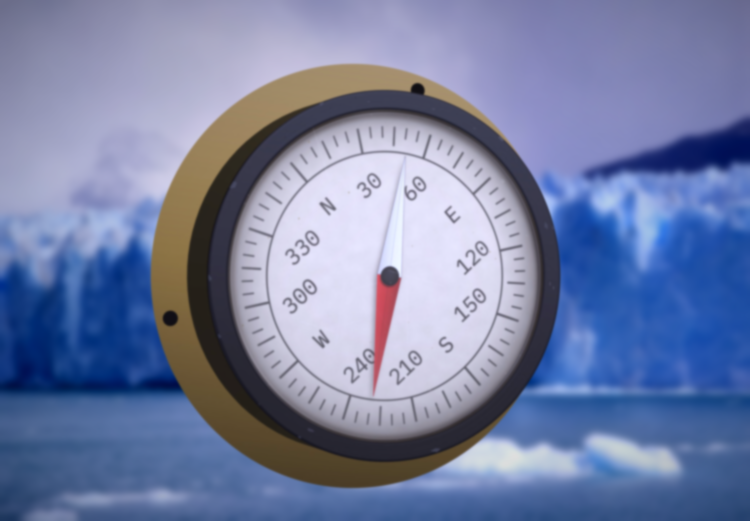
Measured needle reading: 230 °
